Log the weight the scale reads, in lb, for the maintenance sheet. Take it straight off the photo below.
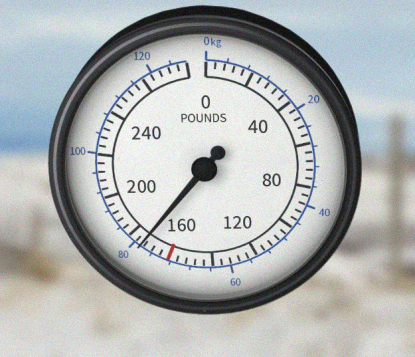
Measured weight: 174 lb
